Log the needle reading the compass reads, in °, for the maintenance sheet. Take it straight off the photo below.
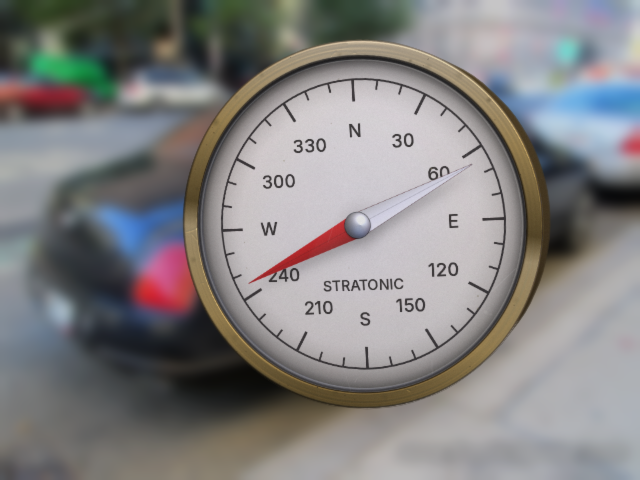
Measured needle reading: 245 °
